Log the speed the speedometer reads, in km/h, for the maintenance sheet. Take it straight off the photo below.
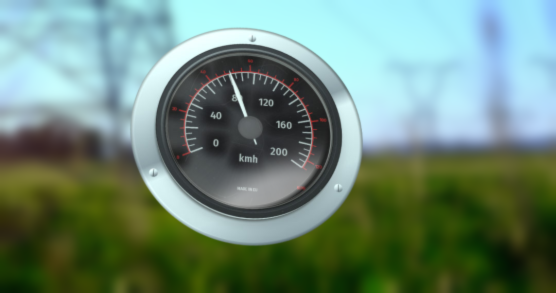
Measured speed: 80 km/h
